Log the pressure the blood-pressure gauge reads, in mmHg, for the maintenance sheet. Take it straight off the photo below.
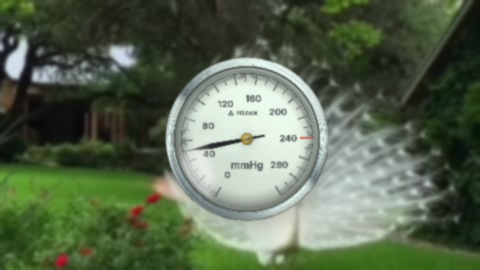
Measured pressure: 50 mmHg
